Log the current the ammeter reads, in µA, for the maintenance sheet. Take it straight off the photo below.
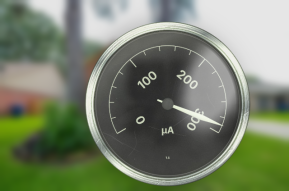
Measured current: 290 µA
